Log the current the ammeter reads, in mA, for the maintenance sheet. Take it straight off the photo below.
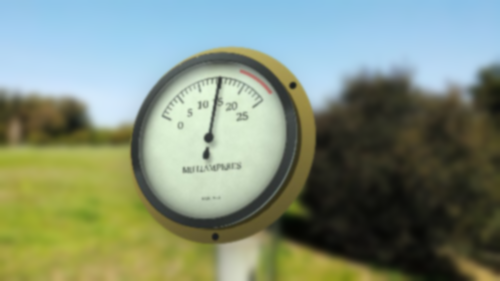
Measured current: 15 mA
